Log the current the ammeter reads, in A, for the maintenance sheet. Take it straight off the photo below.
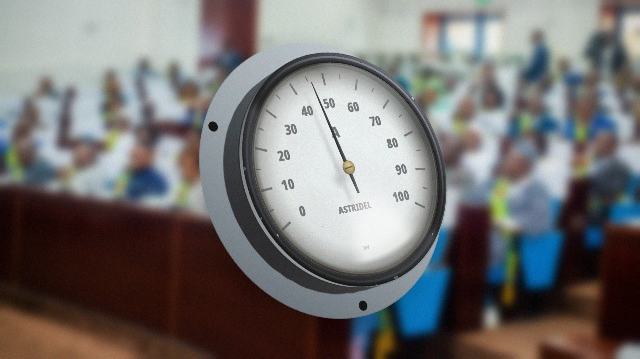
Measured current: 45 A
